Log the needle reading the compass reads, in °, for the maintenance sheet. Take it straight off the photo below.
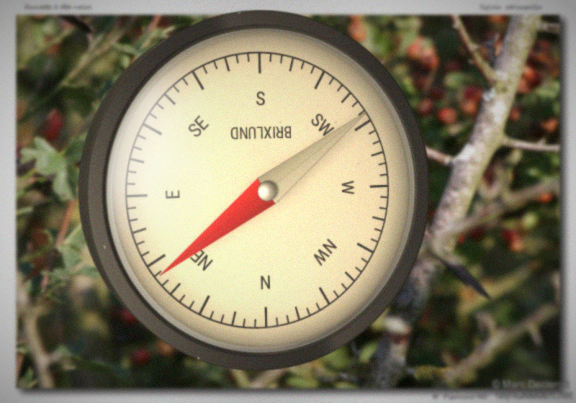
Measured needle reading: 55 °
